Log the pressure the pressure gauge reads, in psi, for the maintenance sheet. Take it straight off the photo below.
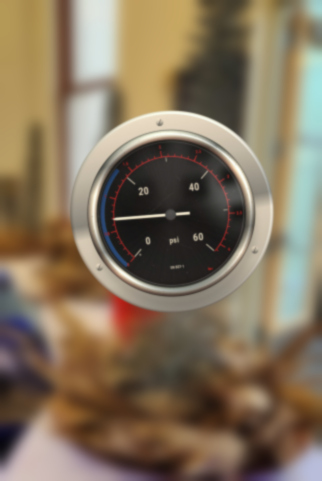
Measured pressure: 10 psi
